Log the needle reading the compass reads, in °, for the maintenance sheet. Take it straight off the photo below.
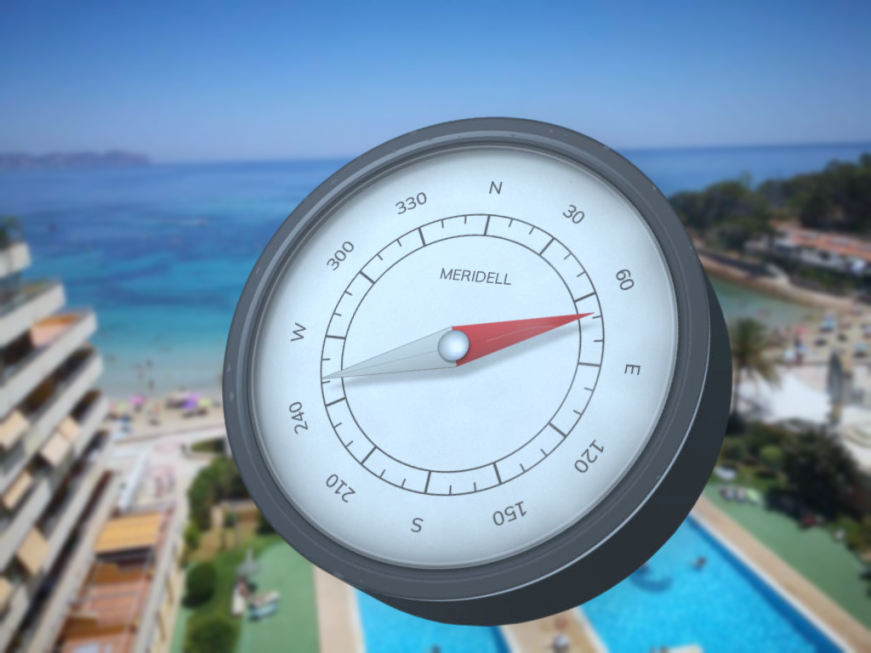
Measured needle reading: 70 °
